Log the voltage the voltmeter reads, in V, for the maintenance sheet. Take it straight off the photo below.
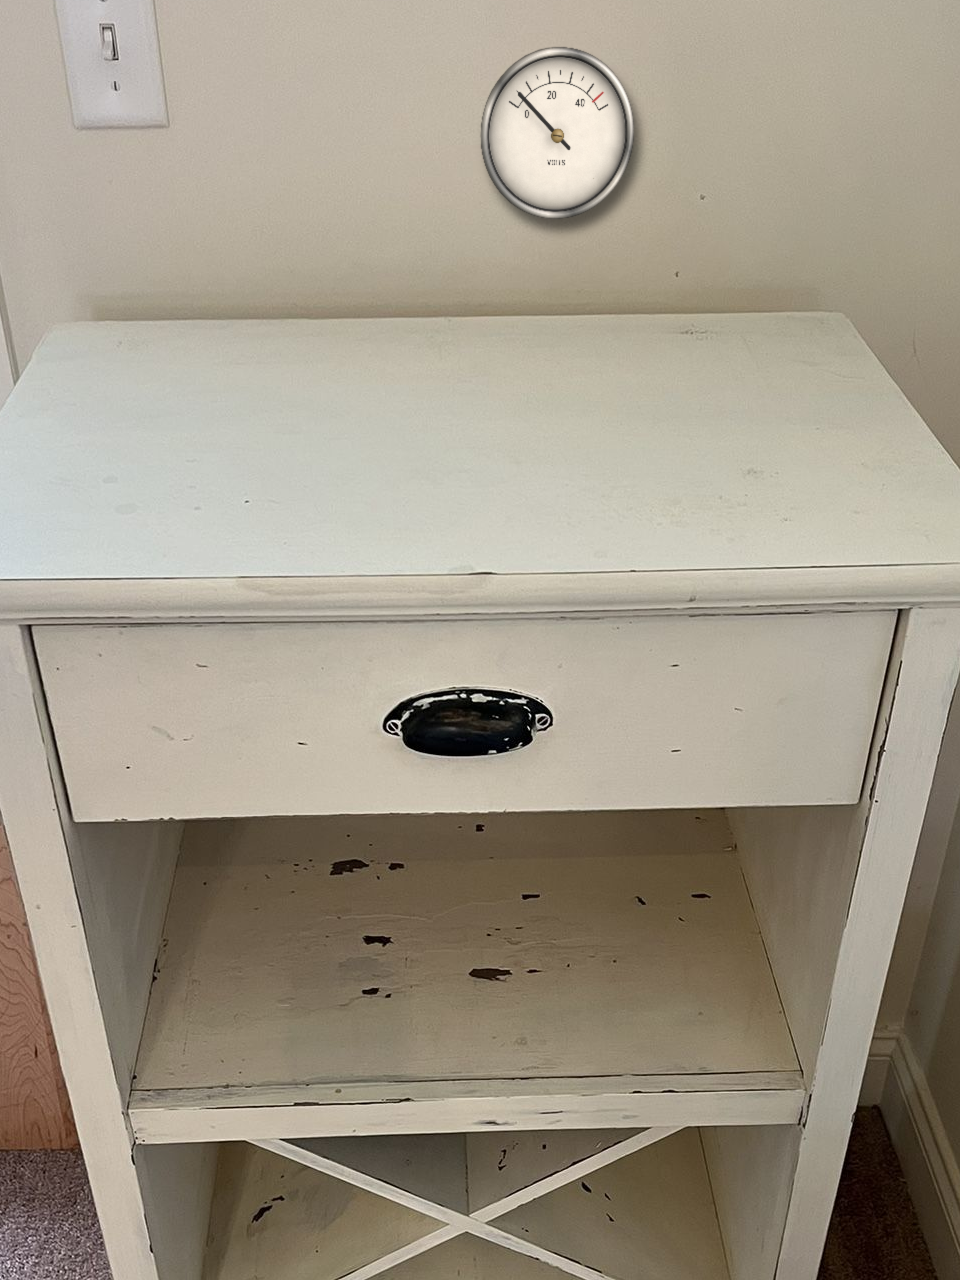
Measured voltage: 5 V
